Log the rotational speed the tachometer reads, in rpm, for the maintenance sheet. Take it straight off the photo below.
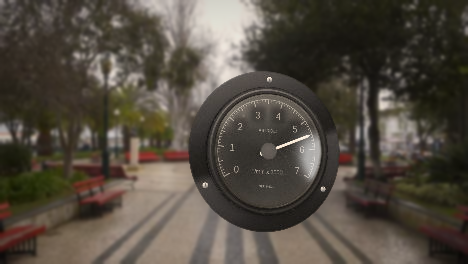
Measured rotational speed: 5500 rpm
